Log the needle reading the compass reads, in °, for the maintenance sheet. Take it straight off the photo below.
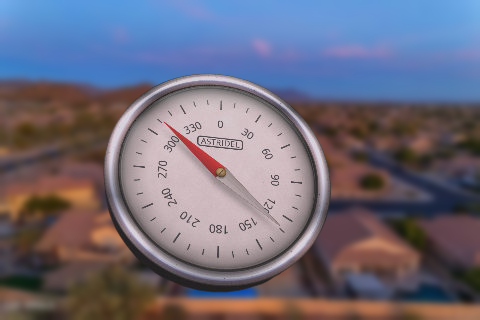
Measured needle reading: 310 °
